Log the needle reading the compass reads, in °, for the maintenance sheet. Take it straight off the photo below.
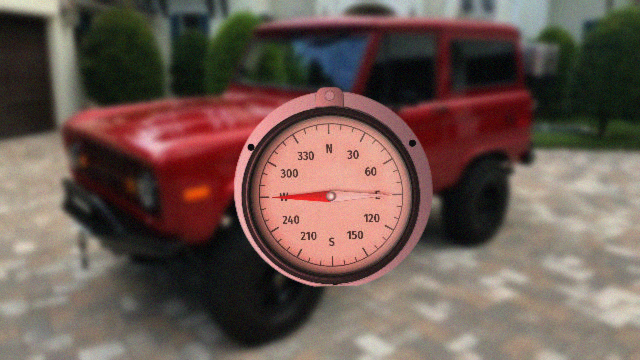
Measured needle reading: 270 °
